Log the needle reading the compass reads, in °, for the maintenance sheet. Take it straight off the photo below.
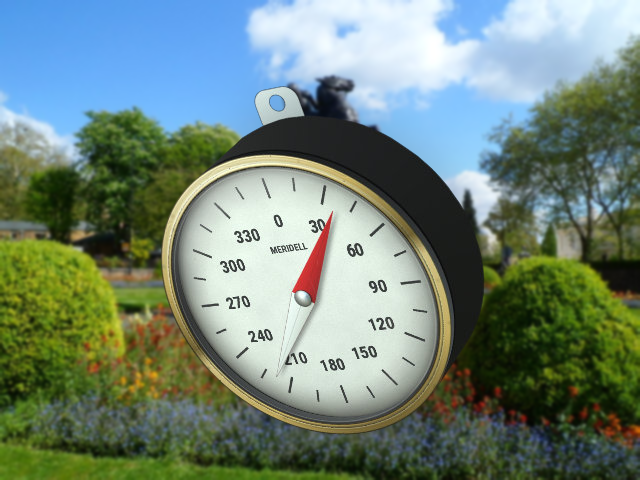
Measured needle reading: 37.5 °
